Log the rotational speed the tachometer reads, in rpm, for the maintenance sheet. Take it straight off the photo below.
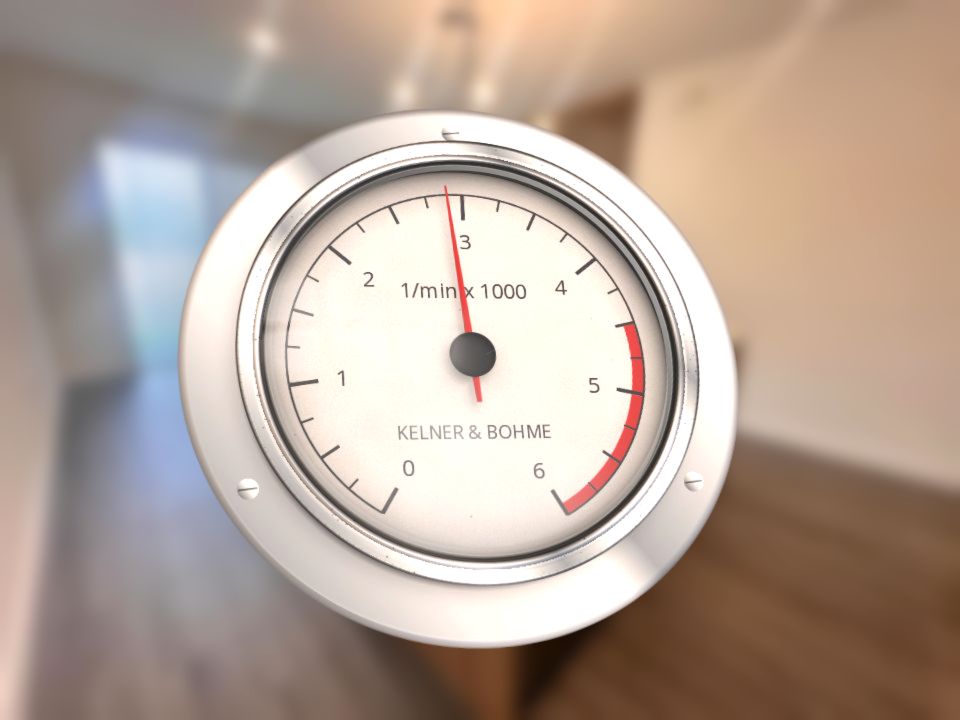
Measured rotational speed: 2875 rpm
